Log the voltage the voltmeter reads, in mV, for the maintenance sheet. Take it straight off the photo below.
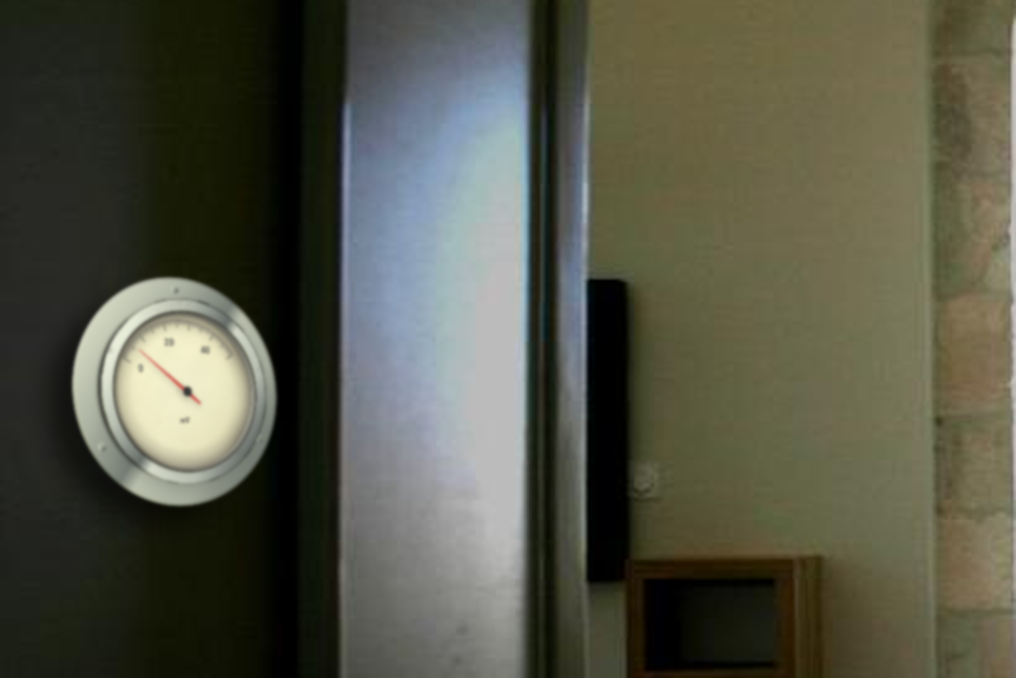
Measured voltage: 5 mV
